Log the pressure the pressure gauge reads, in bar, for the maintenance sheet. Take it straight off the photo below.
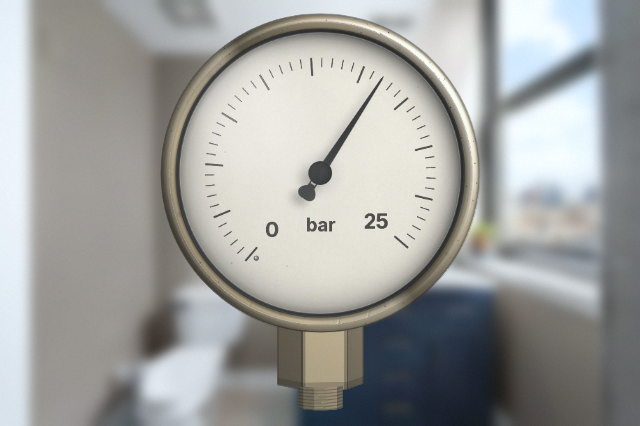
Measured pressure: 16 bar
